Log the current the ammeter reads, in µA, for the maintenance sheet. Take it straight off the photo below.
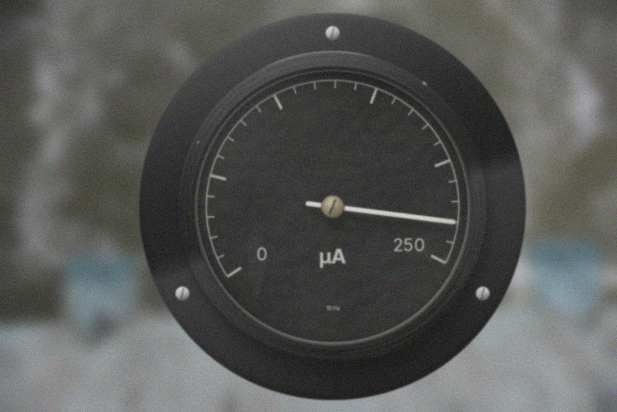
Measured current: 230 µA
